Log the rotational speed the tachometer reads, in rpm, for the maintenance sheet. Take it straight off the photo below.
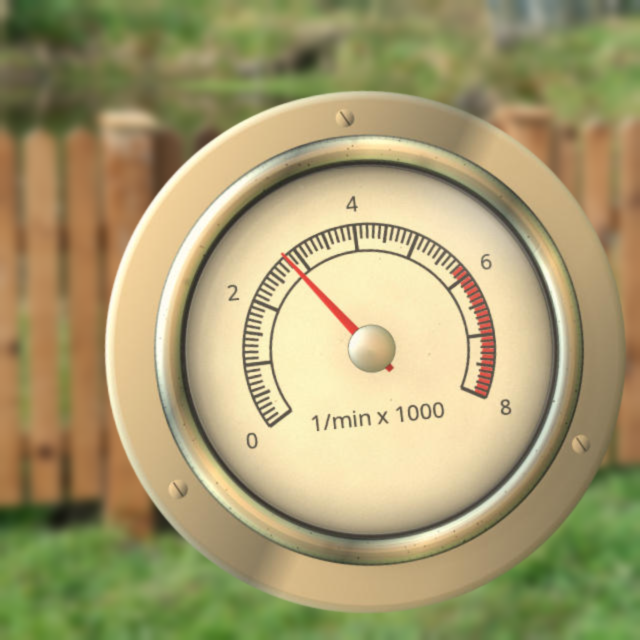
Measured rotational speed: 2800 rpm
